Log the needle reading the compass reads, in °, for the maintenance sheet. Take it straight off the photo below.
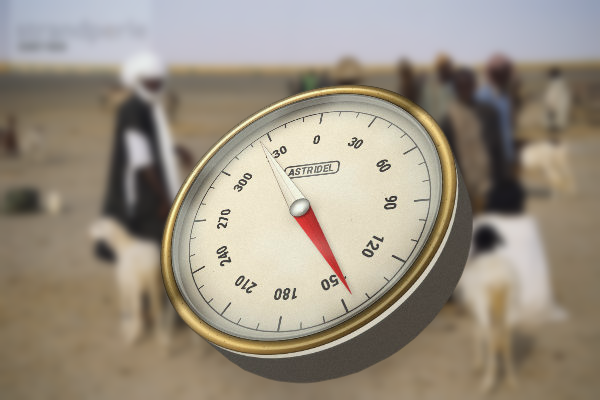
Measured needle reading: 145 °
